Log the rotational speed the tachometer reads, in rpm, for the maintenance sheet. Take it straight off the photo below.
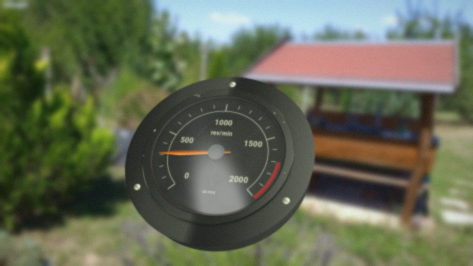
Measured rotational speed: 300 rpm
